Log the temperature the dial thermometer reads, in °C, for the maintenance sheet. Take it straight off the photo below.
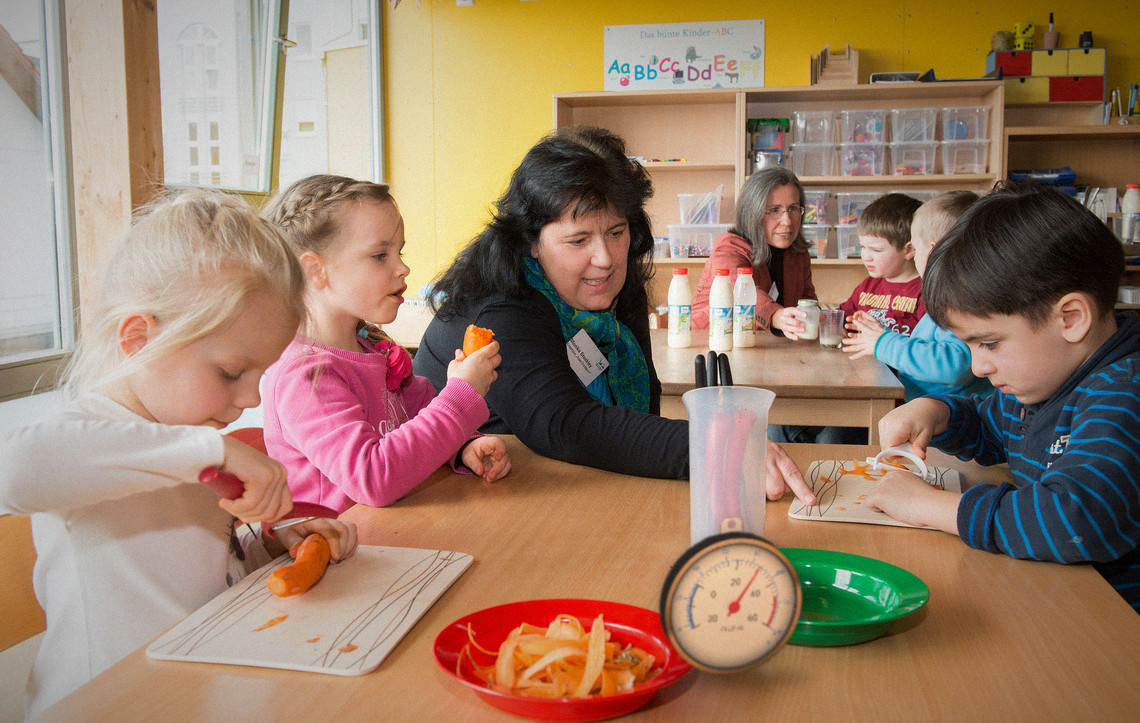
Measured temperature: 30 °C
